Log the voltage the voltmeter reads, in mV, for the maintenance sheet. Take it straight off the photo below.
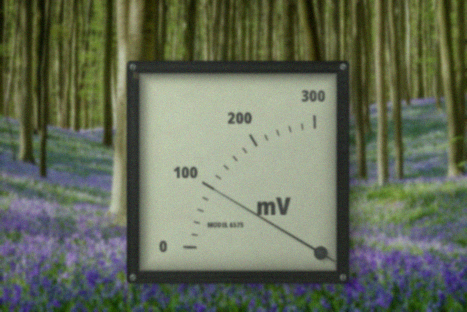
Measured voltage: 100 mV
